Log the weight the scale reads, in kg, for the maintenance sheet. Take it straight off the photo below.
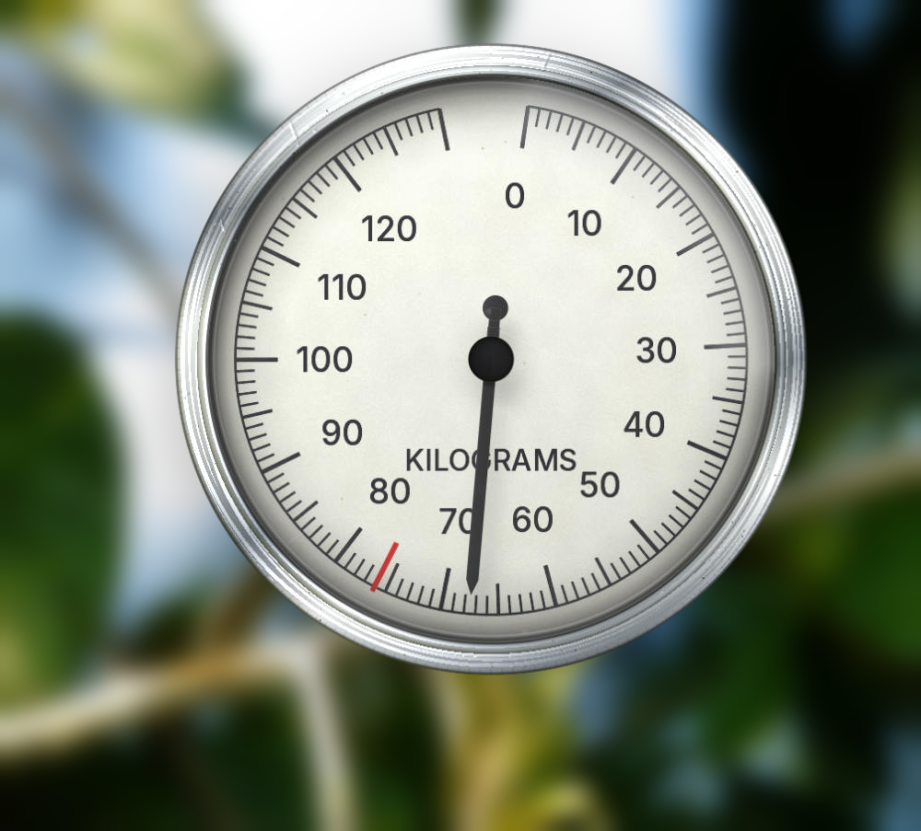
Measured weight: 67.5 kg
